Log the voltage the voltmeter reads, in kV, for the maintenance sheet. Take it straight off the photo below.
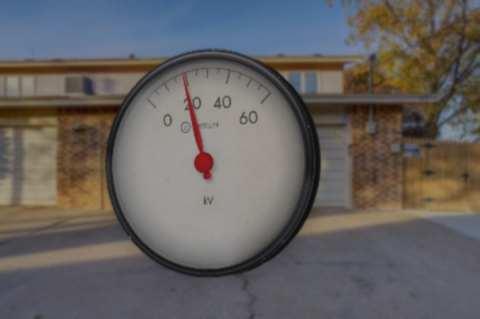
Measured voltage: 20 kV
